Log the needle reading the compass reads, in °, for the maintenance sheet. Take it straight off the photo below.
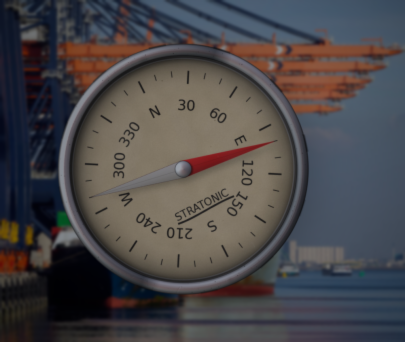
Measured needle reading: 100 °
